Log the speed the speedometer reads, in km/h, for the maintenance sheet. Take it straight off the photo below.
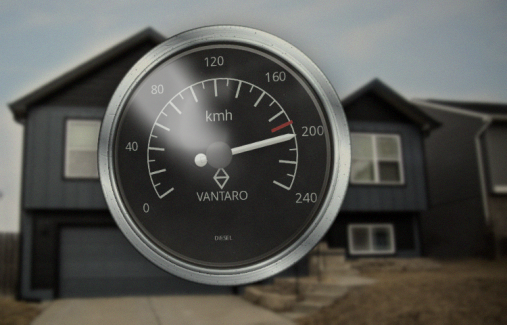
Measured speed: 200 km/h
